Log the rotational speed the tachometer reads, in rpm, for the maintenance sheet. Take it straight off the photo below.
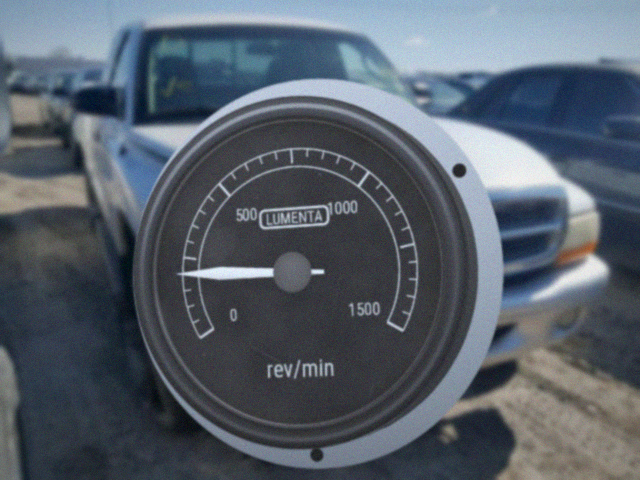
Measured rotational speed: 200 rpm
